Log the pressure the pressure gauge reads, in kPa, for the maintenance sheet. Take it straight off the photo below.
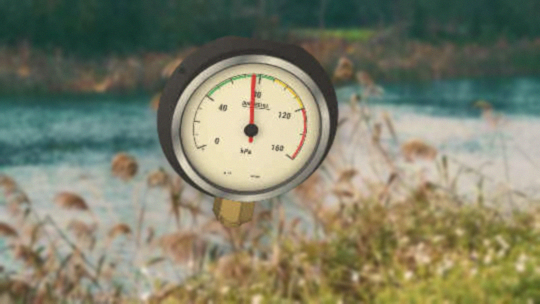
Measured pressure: 75 kPa
